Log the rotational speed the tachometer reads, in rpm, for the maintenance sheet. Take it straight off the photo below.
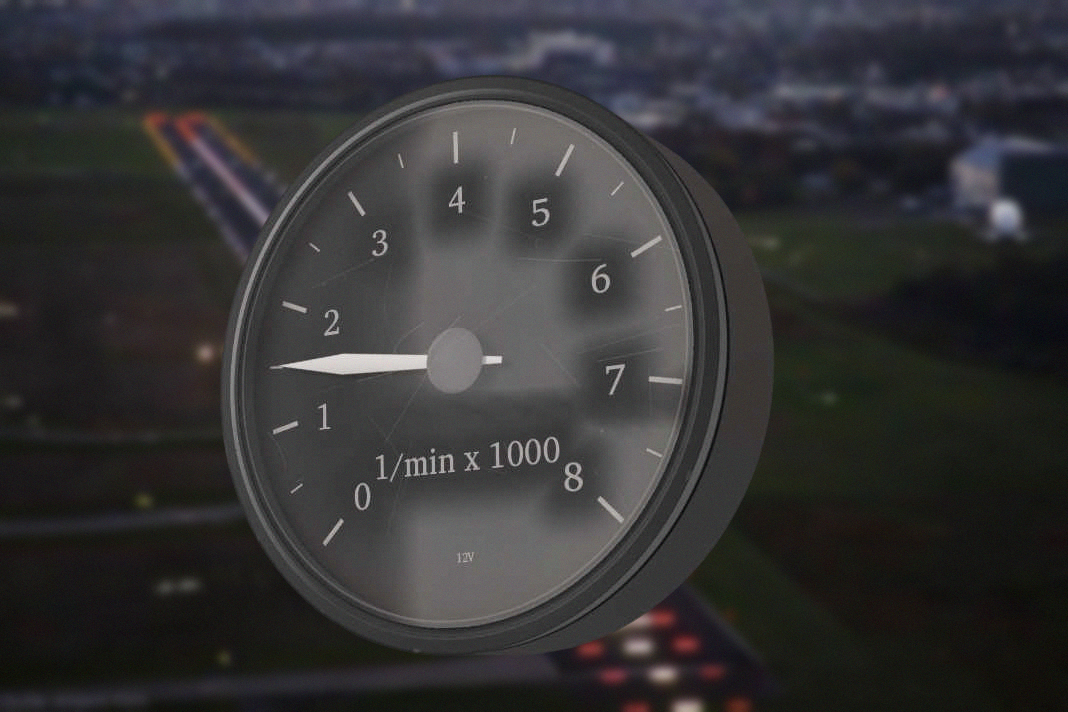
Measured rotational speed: 1500 rpm
